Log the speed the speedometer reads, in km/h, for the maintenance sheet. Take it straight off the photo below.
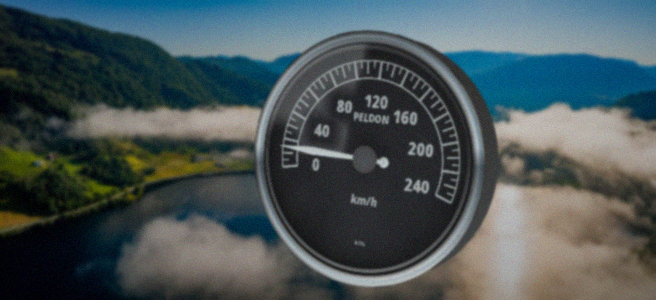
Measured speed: 15 km/h
